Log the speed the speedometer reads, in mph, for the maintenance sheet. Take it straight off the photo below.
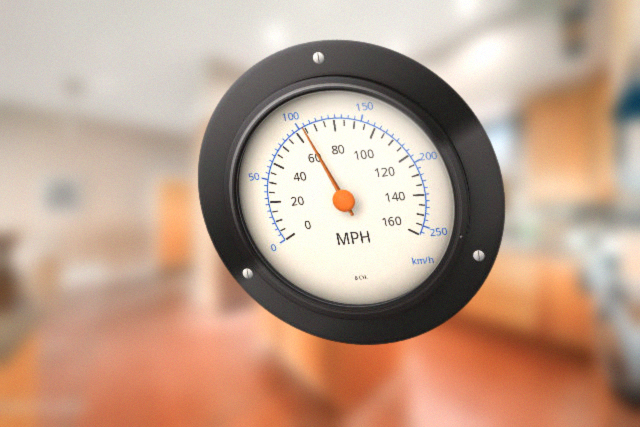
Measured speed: 65 mph
